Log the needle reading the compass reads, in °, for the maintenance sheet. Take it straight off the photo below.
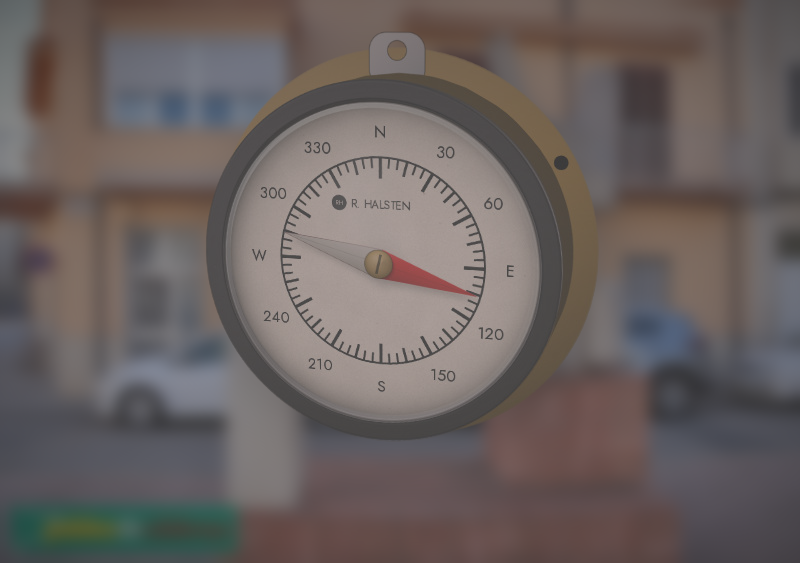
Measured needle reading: 105 °
